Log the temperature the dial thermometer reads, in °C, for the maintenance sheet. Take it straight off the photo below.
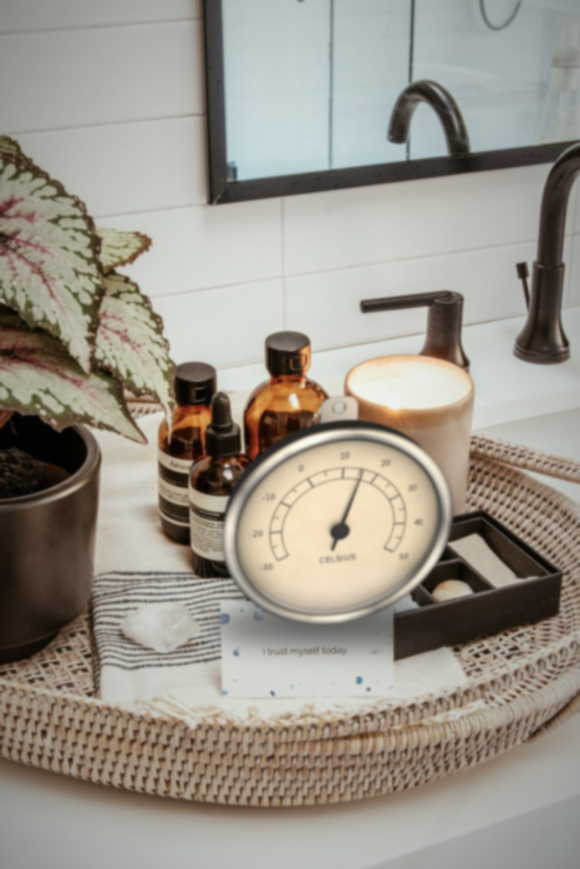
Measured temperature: 15 °C
